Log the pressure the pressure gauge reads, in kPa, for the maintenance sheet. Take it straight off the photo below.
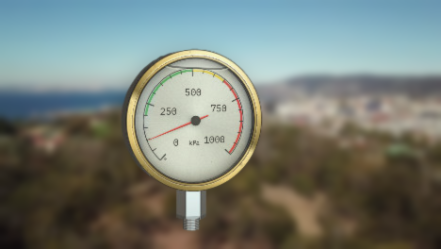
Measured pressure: 100 kPa
